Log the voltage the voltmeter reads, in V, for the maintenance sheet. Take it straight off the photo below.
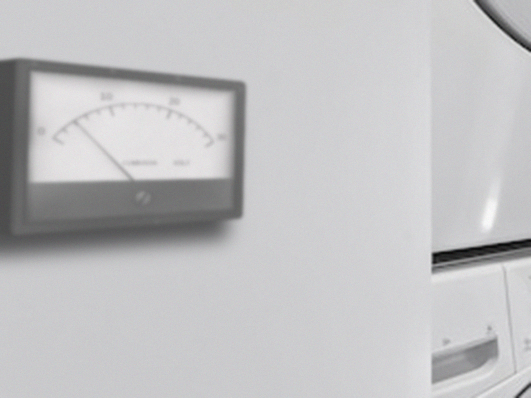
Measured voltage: 4 V
